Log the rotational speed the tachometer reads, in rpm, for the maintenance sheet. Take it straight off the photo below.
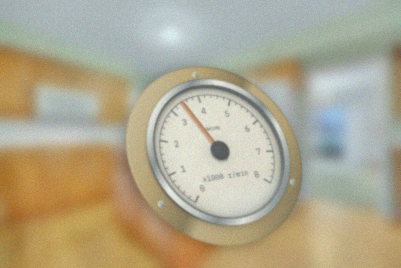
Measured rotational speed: 3400 rpm
